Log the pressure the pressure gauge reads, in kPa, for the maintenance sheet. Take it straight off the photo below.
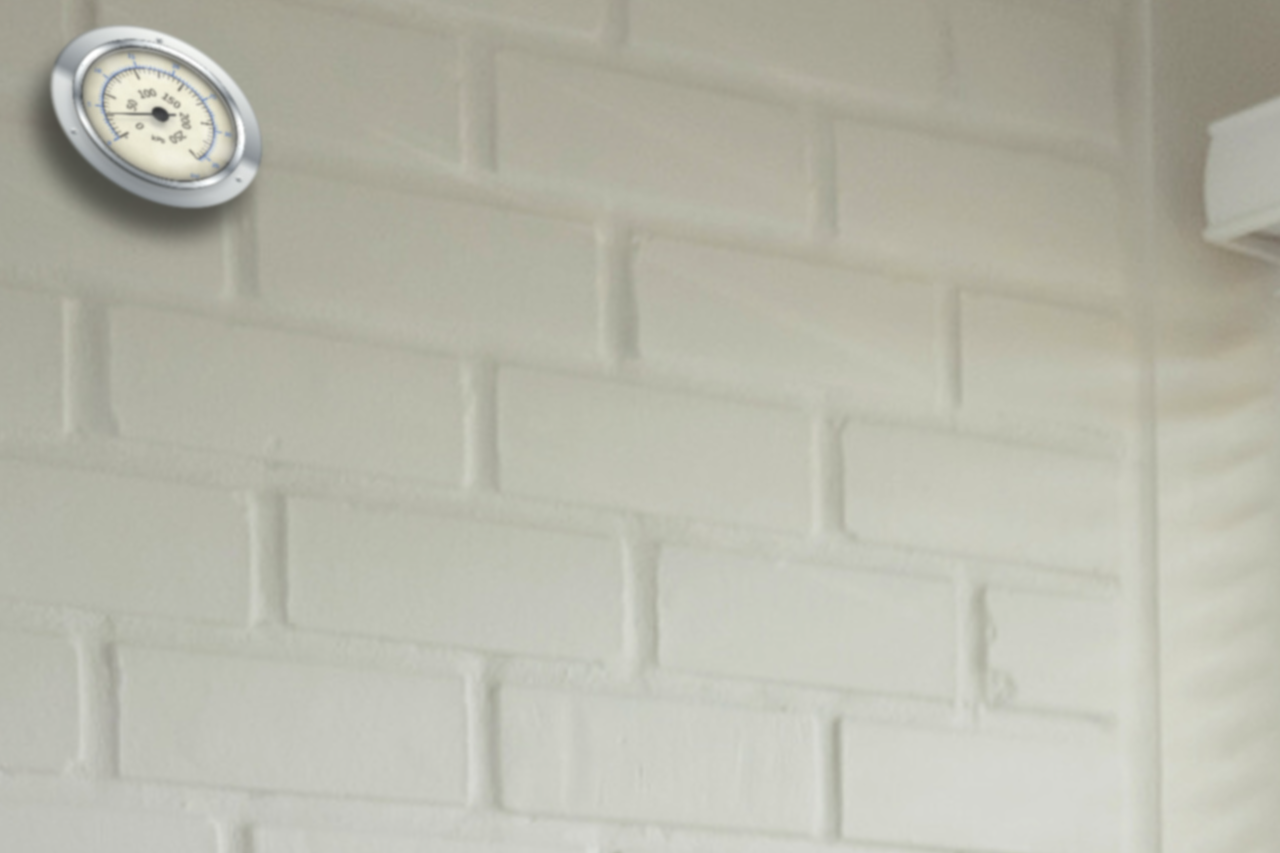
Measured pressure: 25 kPa
